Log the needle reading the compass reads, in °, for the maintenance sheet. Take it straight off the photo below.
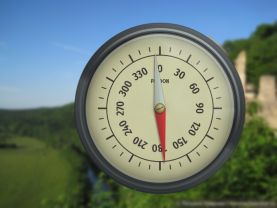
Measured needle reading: 175 °
